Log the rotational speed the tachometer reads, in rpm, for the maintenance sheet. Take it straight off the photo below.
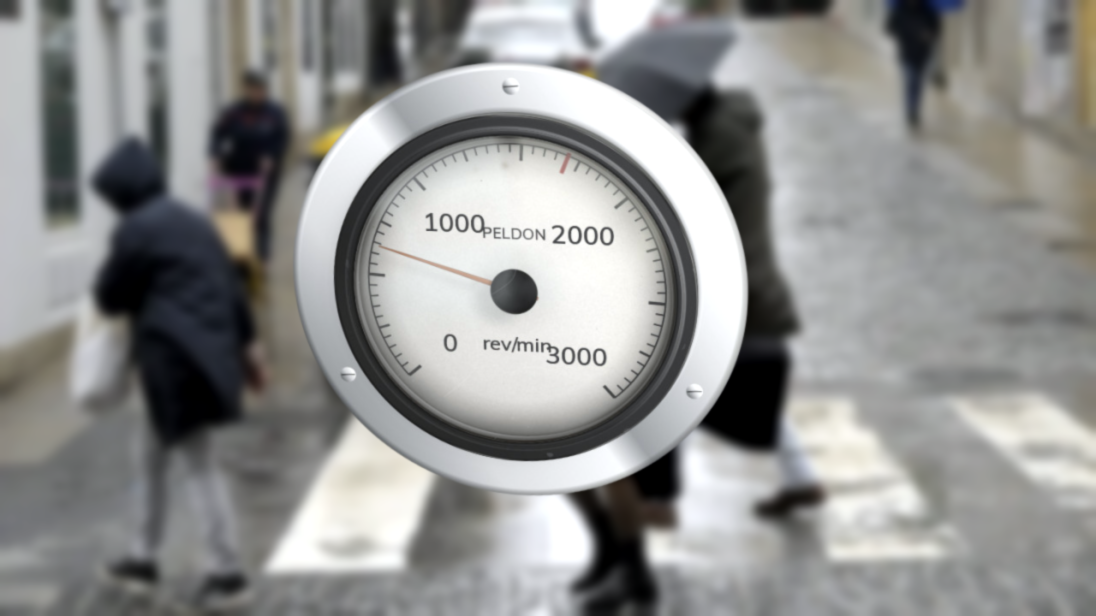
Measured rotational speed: 650 rpm
